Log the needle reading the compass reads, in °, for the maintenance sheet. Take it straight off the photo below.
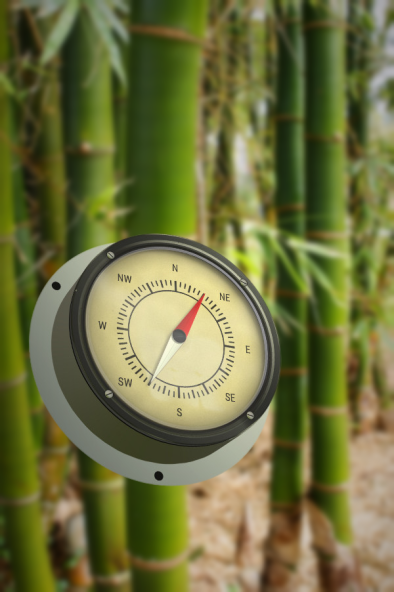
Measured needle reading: 30 °
